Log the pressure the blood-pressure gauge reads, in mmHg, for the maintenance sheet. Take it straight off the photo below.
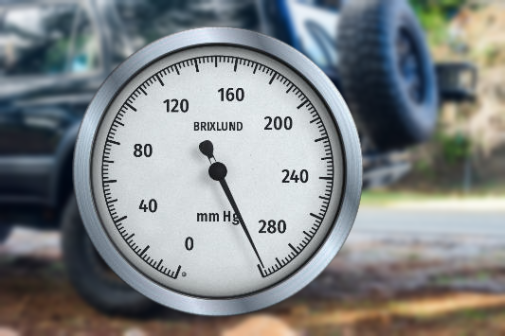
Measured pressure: 298 mmHg
